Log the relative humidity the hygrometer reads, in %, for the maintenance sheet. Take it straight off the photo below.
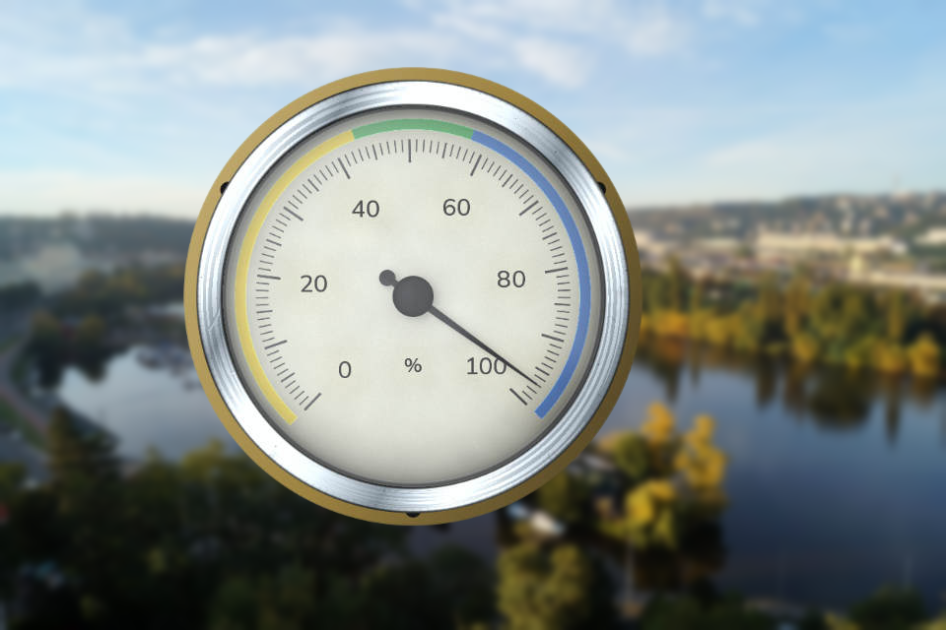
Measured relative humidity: 97 %
